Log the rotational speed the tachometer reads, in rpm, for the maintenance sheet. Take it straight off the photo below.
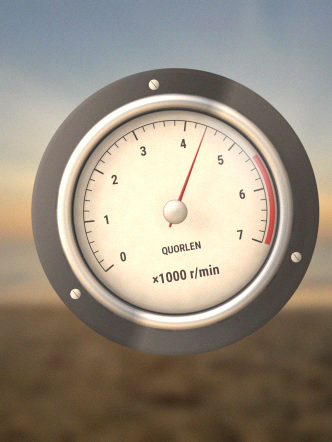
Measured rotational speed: 4400 rpm
